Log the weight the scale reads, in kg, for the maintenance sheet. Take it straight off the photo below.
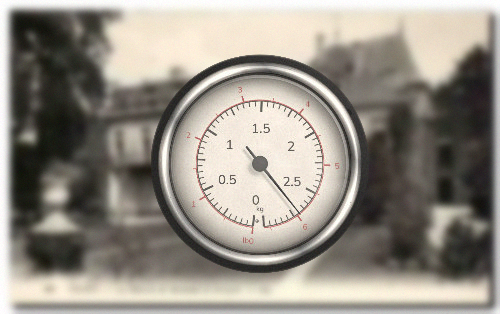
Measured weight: 2.7 kg
